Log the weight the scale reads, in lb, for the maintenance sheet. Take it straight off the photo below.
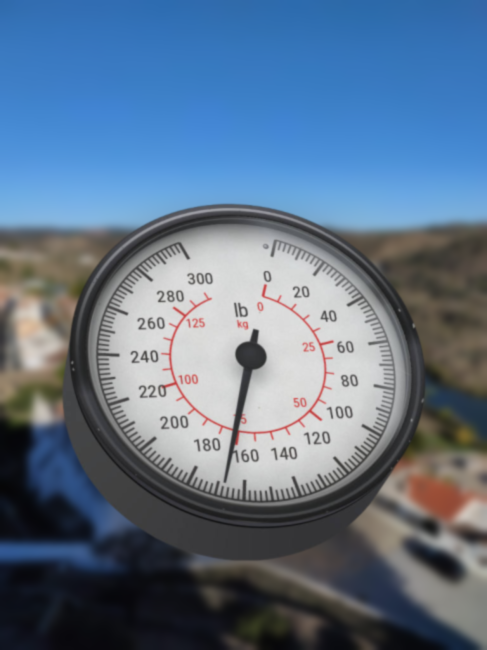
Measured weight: 168 lb
